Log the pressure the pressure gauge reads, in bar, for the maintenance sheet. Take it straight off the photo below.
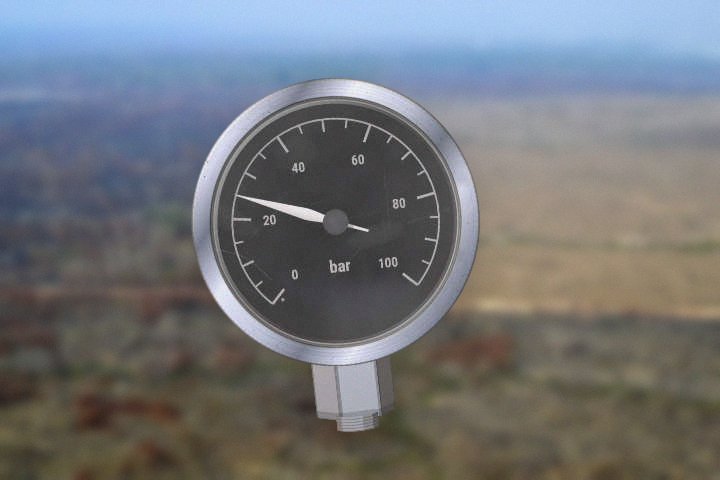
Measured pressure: 25 bar
